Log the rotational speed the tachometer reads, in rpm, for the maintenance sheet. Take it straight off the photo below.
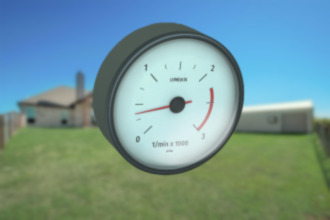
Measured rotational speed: 375 rpm
